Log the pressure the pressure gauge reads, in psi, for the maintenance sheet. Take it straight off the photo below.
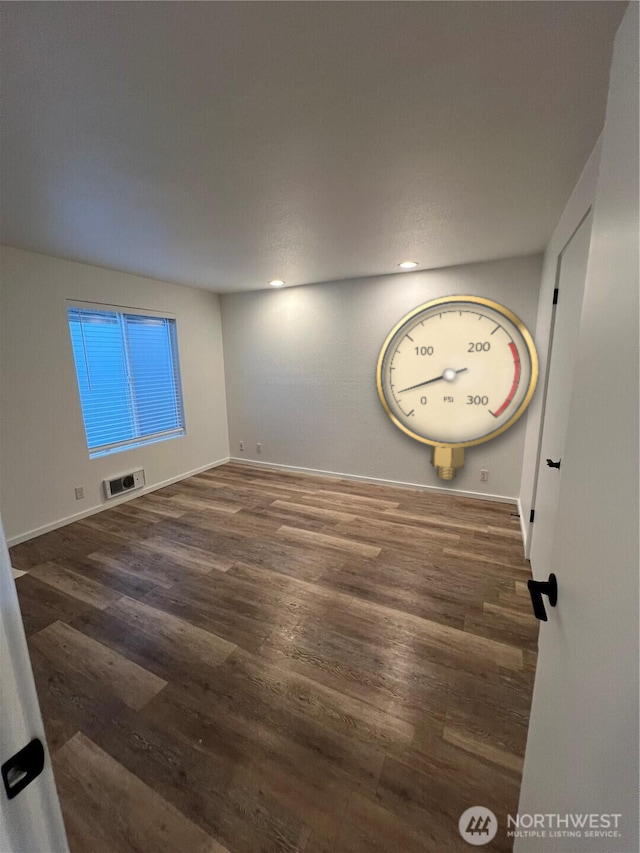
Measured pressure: 30 psi
